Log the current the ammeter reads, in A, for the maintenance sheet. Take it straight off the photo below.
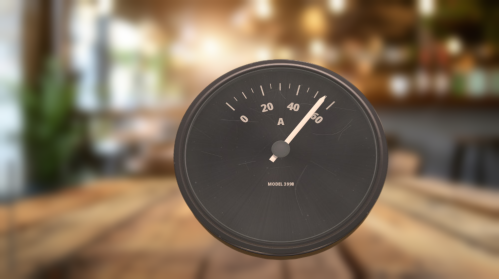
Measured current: 55 A
